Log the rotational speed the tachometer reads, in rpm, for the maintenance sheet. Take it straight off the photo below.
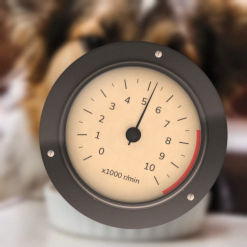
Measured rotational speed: 5250 rpm
